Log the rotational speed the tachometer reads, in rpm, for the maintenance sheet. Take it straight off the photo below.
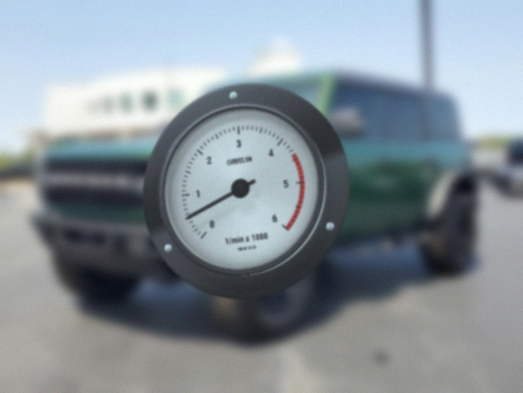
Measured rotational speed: 500 rpm
